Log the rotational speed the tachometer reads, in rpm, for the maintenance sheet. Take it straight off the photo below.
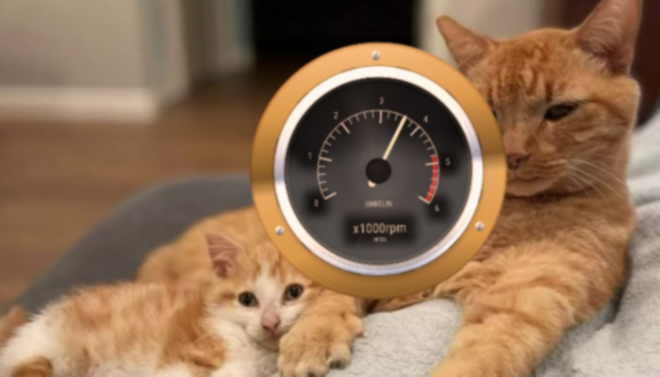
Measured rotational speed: 3600 rpm
